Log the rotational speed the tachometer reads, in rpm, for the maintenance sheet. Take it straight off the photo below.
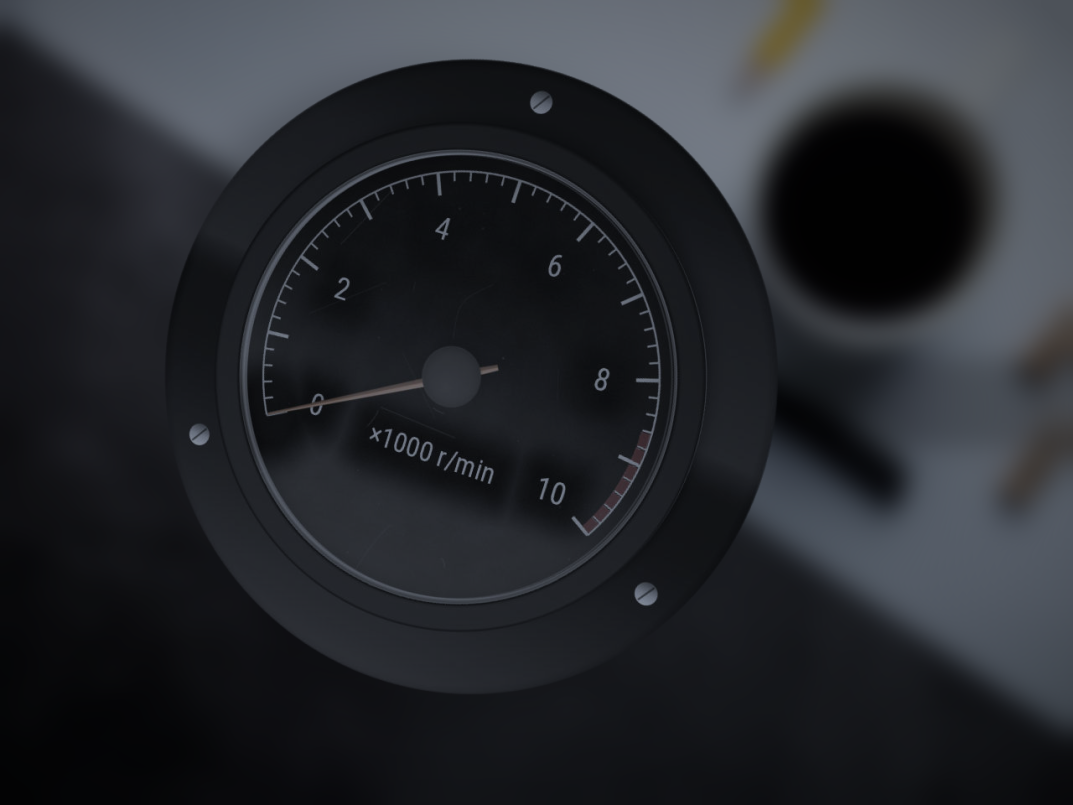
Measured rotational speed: 0 rpm
